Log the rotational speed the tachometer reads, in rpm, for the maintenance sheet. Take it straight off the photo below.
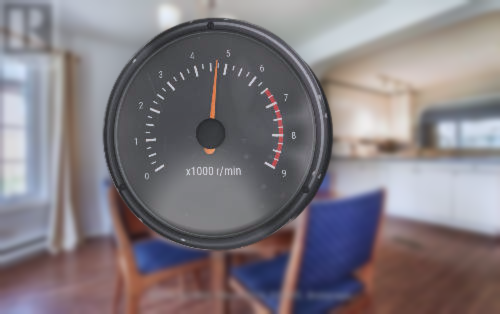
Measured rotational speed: 4750 rpm
